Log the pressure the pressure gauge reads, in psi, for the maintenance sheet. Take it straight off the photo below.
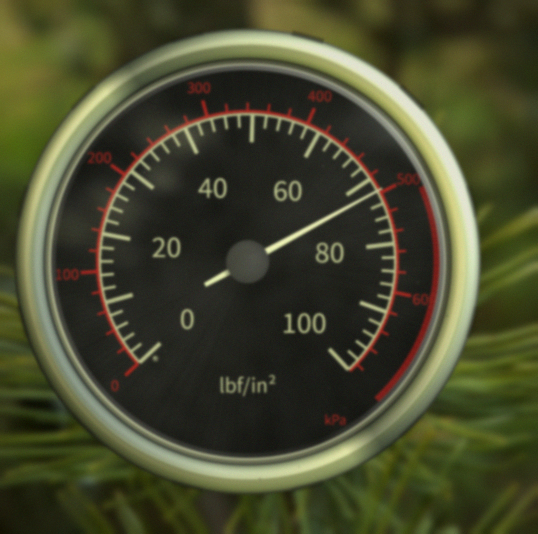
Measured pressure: 72 psi
